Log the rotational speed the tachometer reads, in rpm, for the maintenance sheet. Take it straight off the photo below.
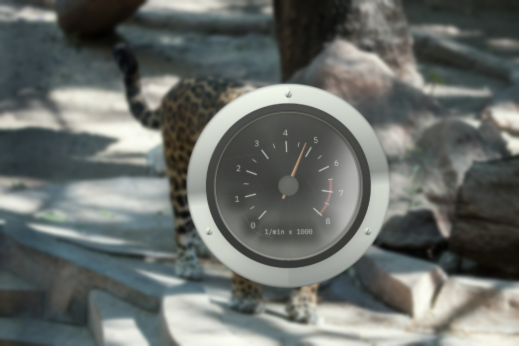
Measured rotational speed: 4750 rpm
